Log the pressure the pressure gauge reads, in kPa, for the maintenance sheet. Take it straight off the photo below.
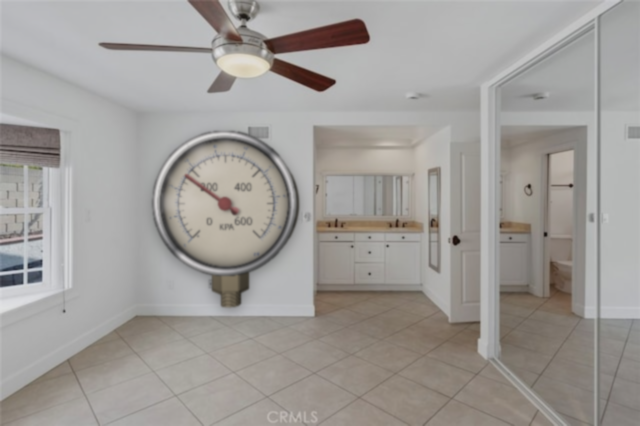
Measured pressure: 180 kPa
